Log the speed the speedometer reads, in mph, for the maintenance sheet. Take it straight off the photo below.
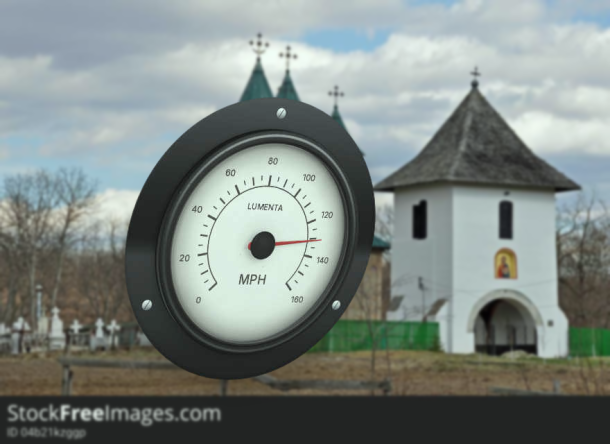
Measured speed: 130 mph
